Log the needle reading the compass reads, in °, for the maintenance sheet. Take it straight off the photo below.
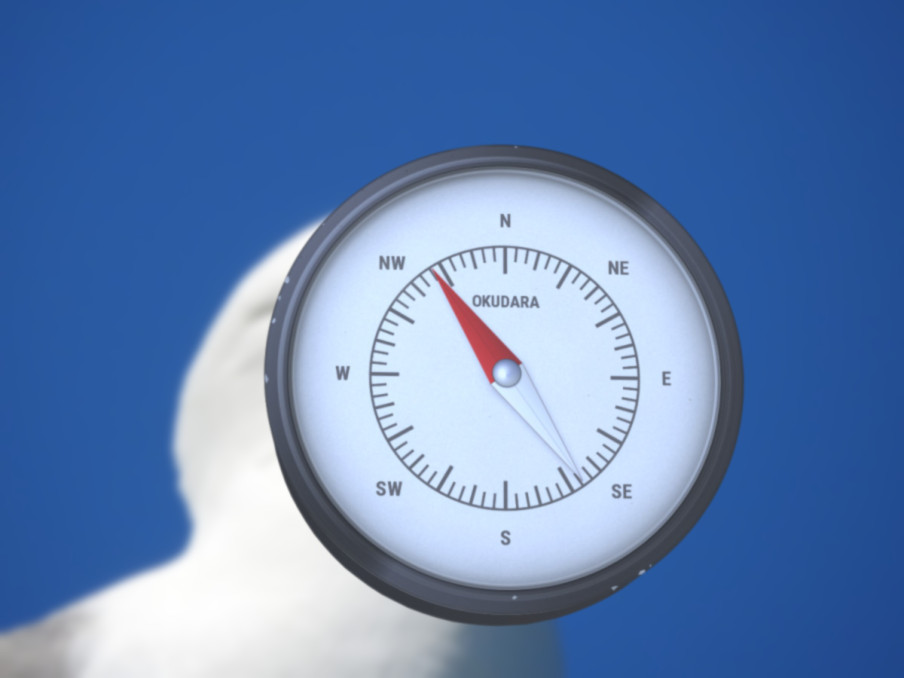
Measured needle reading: 325 °
